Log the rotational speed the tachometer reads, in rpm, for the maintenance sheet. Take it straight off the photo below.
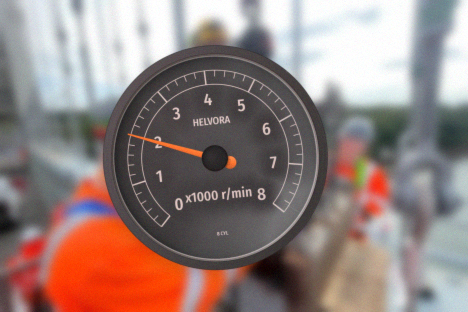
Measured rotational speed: 2000 rpm
